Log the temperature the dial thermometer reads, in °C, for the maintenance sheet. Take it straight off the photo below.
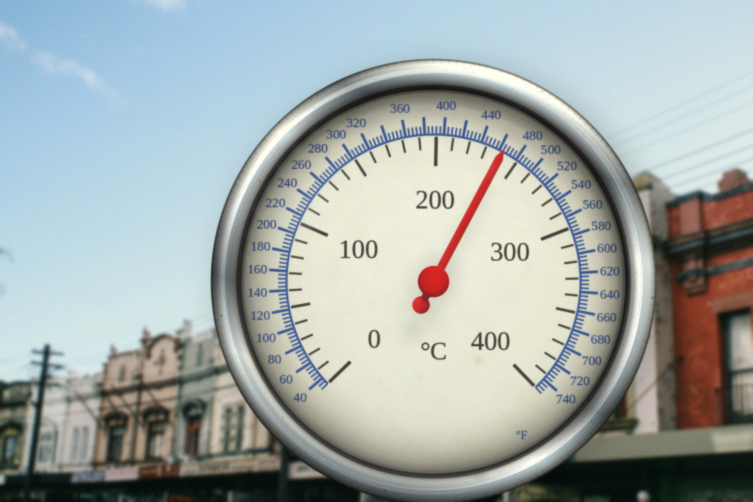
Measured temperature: 240 °C
